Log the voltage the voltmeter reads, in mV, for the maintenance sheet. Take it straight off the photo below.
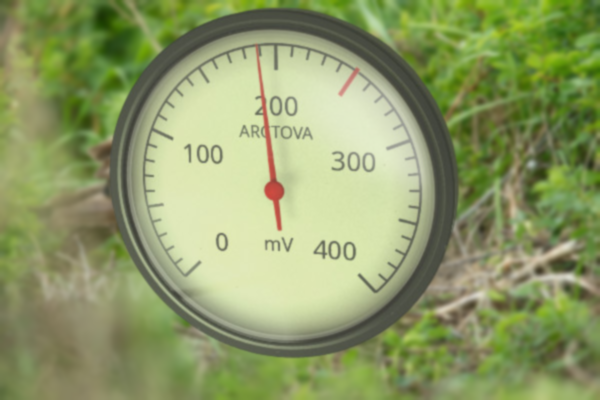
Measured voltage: 190 mV
